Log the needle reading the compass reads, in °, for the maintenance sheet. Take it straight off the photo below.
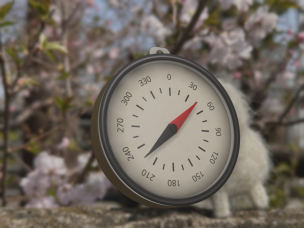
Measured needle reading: 45 °
